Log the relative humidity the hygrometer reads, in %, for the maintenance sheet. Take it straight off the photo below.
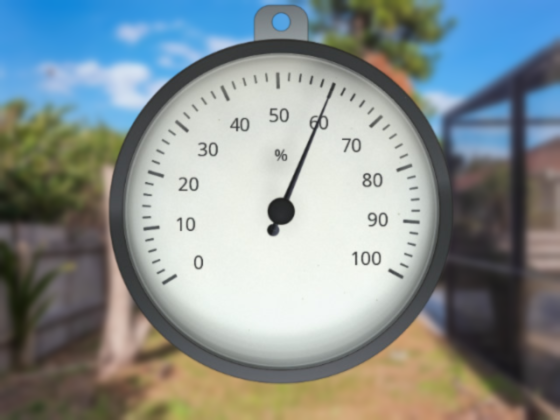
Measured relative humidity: 60 %
